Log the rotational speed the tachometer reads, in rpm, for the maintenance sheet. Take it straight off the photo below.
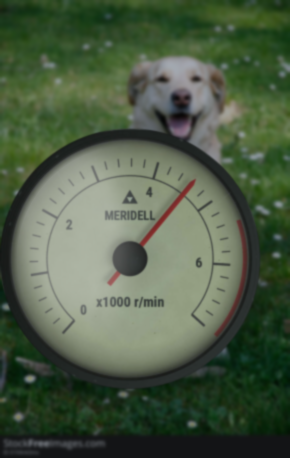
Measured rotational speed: 4600 rpm
